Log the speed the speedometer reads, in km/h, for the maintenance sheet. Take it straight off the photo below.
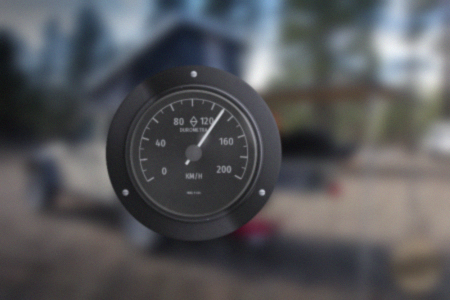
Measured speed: 130 km/h
